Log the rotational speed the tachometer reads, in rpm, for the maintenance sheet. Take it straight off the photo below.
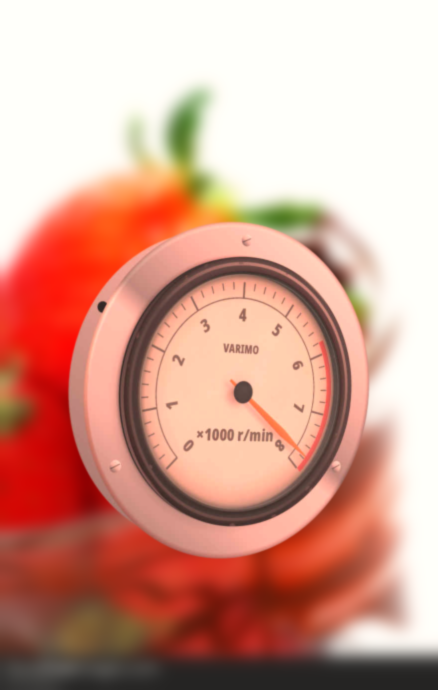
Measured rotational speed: 7800 rpm
